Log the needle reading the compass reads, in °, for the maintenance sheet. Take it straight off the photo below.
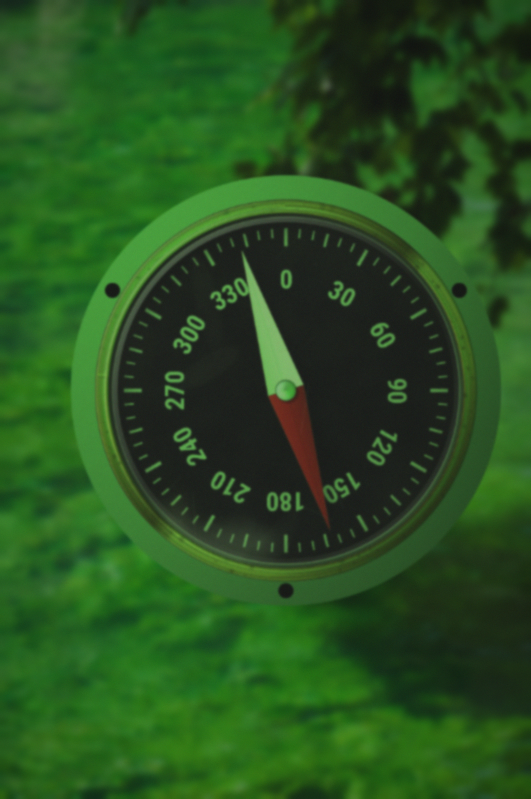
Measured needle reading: 162.5 °
